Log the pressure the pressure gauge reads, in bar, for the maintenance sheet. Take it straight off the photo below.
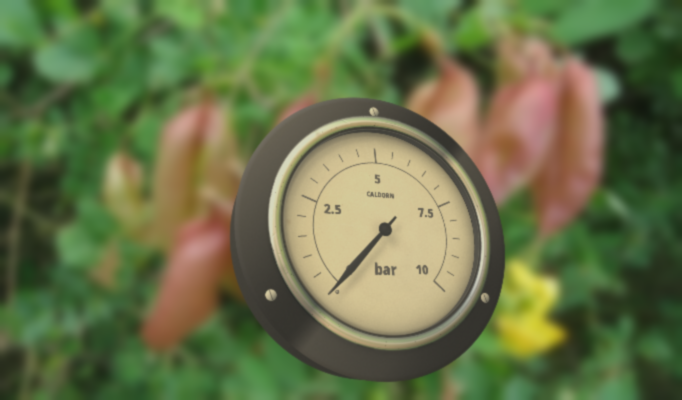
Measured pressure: 0 bar
